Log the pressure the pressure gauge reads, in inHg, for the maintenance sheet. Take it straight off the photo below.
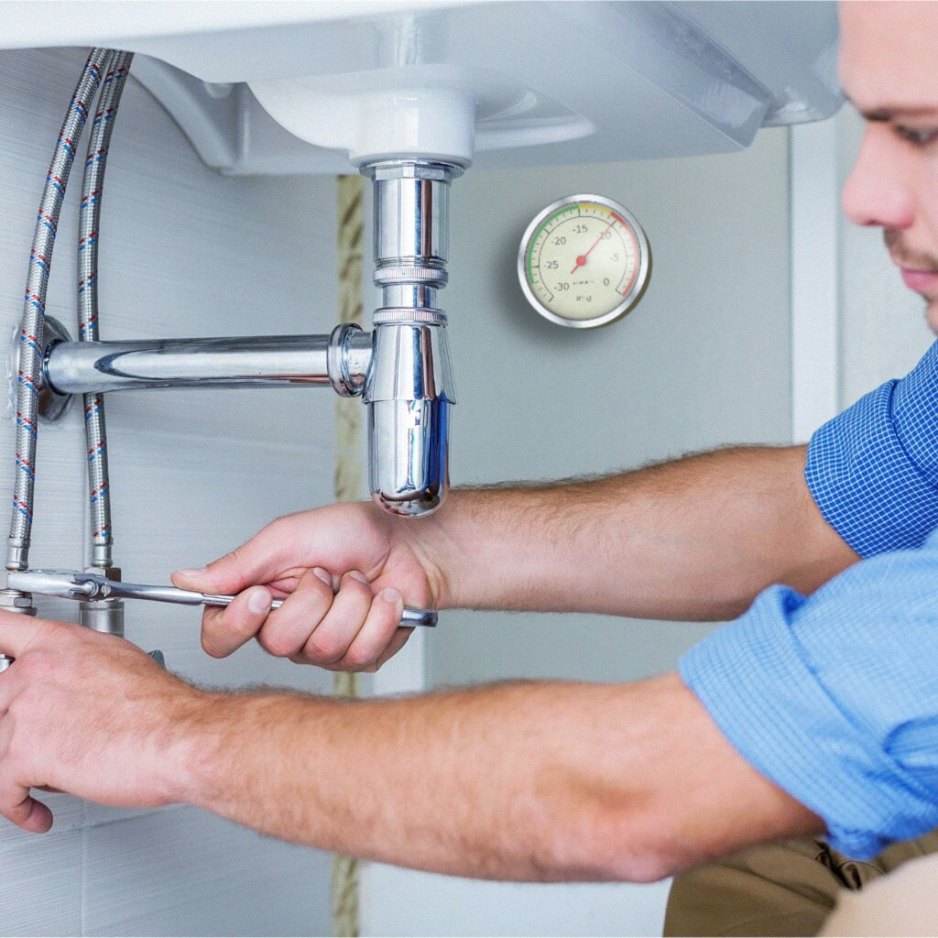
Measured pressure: -10 inHg
